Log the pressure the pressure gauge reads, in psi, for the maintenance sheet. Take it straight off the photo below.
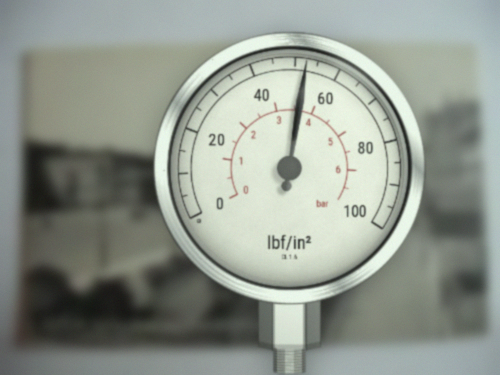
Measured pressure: 52.5 psi
